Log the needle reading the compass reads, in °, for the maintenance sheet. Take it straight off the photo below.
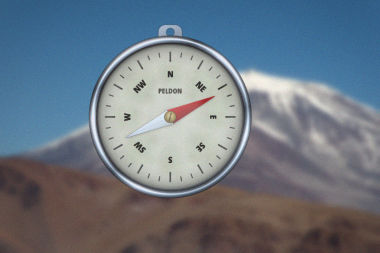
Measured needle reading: 65 °
